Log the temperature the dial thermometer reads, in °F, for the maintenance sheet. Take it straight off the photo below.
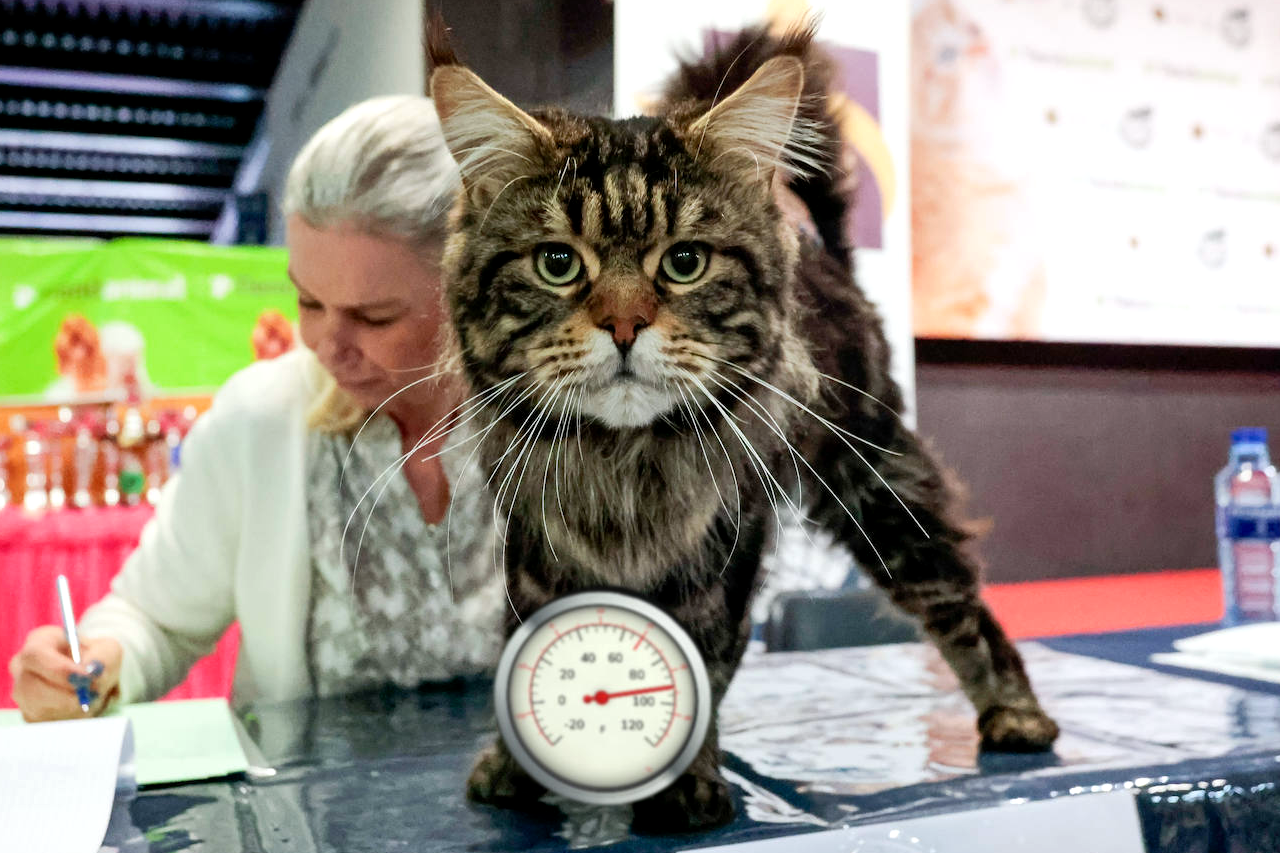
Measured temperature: 92 °F
